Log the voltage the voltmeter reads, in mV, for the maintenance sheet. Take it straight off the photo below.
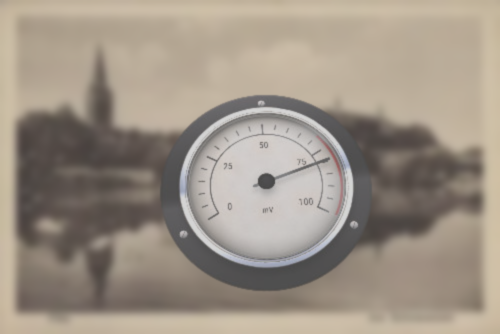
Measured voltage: 80 mV
